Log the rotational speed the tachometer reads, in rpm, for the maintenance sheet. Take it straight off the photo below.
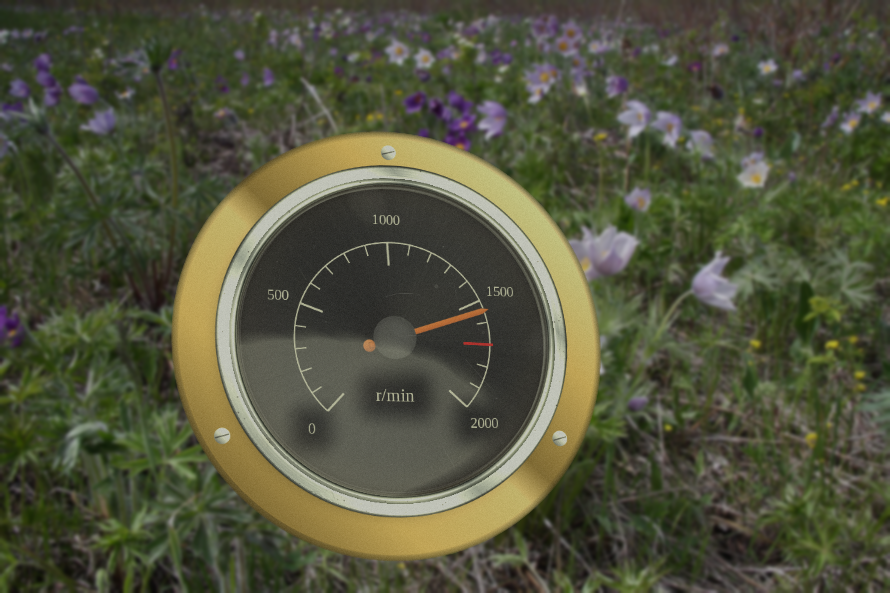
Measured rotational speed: 1550 rpm
